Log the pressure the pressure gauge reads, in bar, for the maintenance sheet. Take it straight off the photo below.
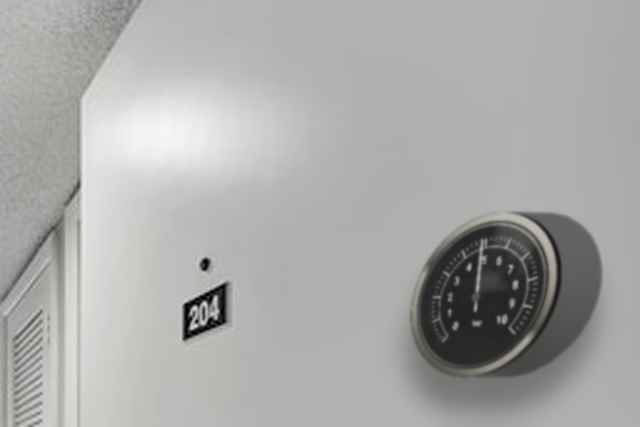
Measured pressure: 5 bar
